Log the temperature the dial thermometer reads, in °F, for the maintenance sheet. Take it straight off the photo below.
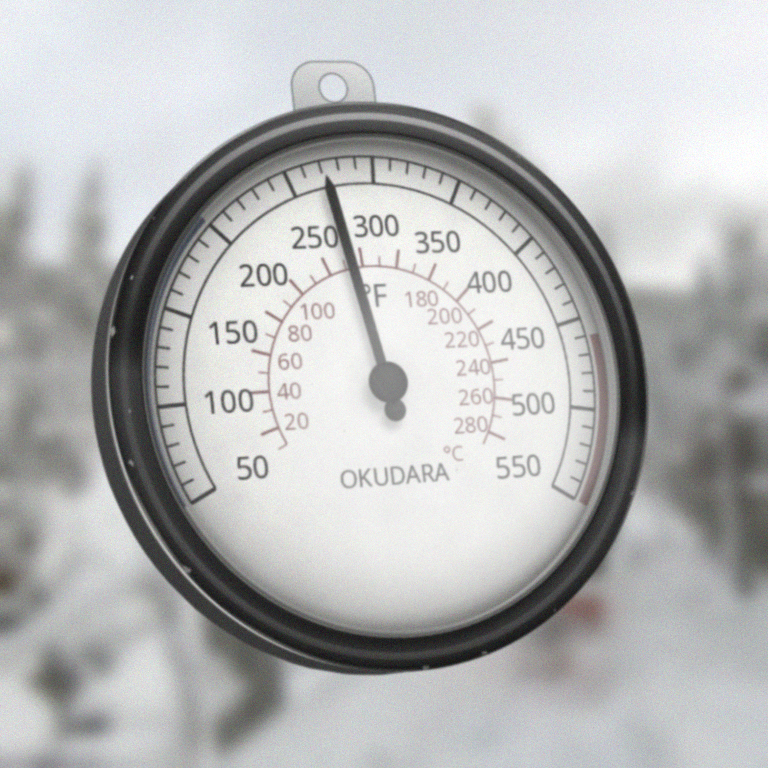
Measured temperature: 270 °F
